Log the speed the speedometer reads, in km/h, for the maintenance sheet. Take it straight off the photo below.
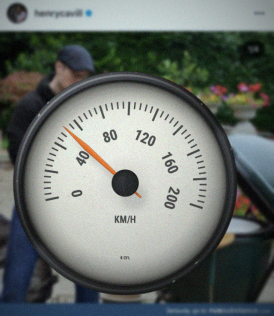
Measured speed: 52 km/h
